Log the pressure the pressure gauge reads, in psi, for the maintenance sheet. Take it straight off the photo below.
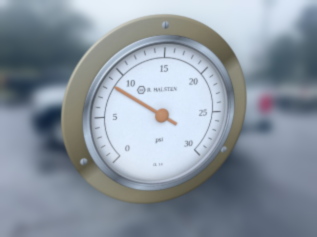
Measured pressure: 8.5 psi
